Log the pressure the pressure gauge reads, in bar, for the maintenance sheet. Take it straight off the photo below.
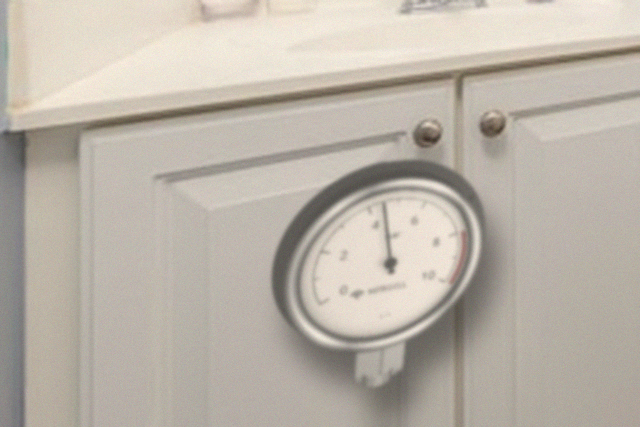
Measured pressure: 4.5 bar
